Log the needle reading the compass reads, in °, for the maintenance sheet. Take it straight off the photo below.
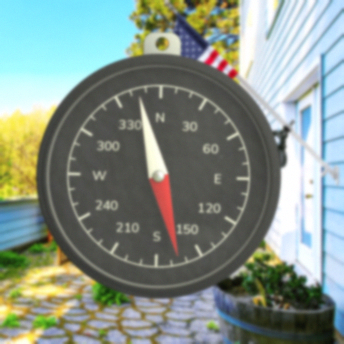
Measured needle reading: 165 °
